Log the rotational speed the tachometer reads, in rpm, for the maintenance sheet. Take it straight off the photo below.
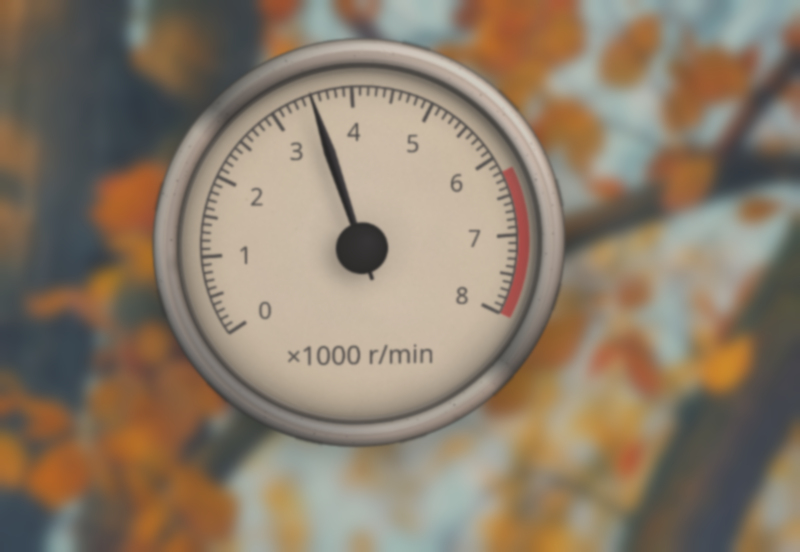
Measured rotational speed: 3500 rpm
